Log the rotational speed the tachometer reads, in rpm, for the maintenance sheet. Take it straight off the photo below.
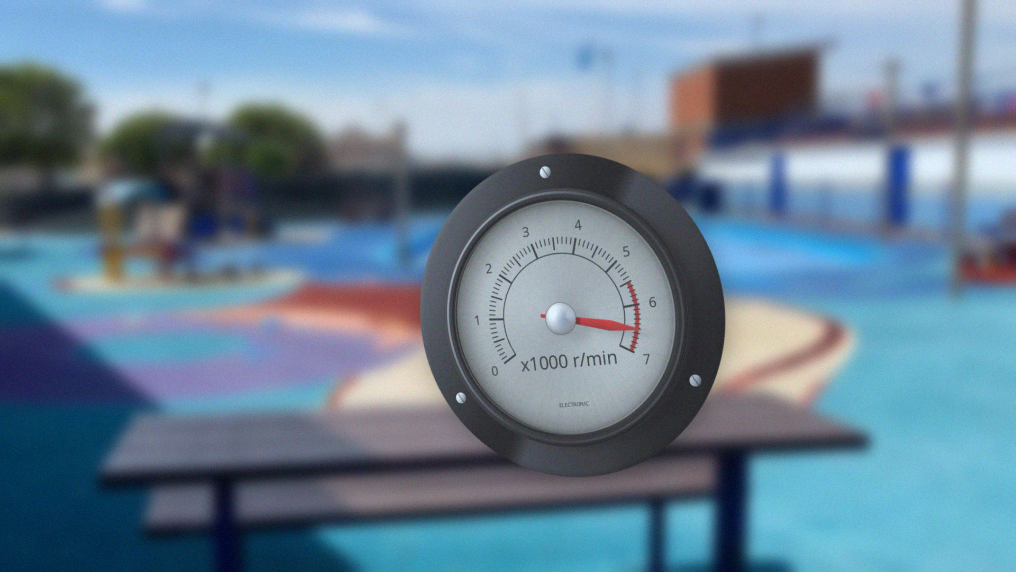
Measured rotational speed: 6500 rpm
